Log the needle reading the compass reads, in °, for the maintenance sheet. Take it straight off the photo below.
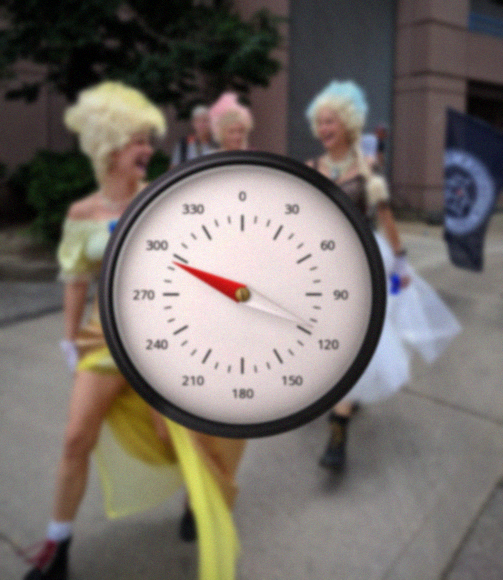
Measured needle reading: 295 °
